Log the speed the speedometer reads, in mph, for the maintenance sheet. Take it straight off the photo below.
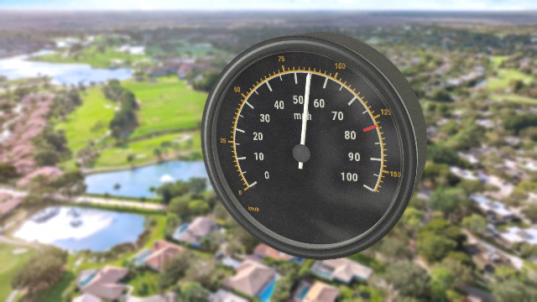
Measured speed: 55 mph
